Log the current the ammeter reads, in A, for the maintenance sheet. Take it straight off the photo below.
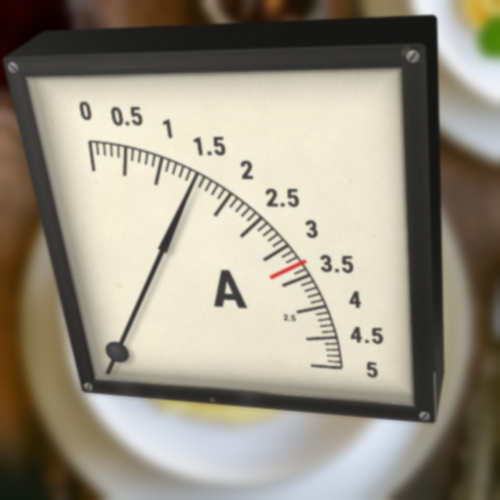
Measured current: 1.5 A
